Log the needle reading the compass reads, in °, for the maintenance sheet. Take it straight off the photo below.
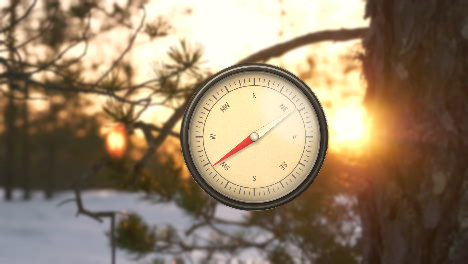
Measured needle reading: 235 °
